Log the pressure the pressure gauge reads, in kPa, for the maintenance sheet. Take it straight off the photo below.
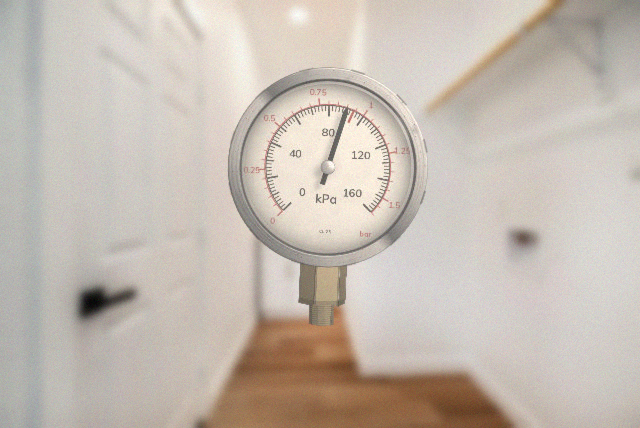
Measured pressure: 90 kPa
